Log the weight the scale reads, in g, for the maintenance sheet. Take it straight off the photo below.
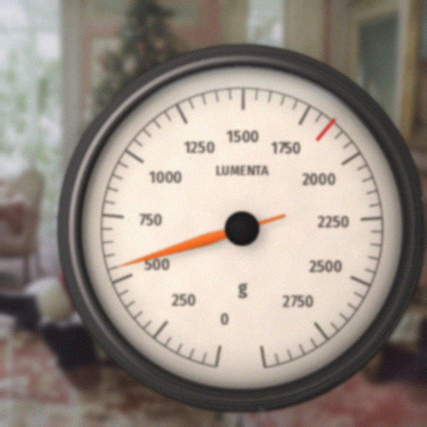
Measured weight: 550 g
